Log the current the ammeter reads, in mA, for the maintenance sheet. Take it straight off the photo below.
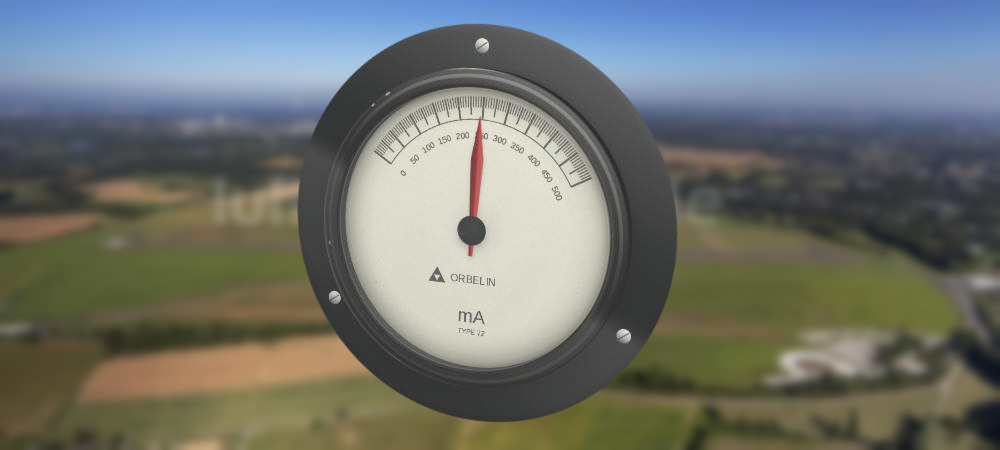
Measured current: 250 mA
